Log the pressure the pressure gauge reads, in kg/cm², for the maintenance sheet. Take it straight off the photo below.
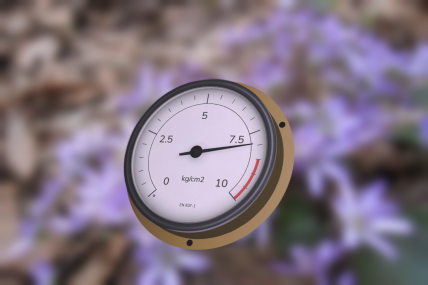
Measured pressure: 8 kg/cm²
